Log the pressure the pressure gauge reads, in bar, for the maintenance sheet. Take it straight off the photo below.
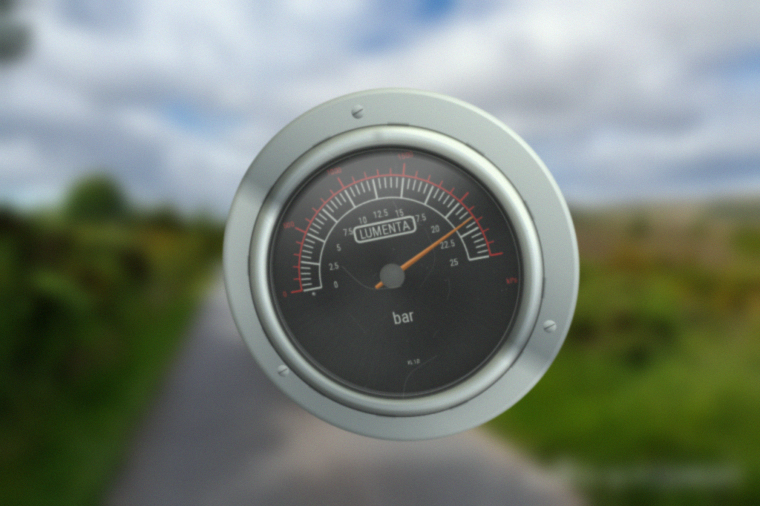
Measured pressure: 21.5 bar
